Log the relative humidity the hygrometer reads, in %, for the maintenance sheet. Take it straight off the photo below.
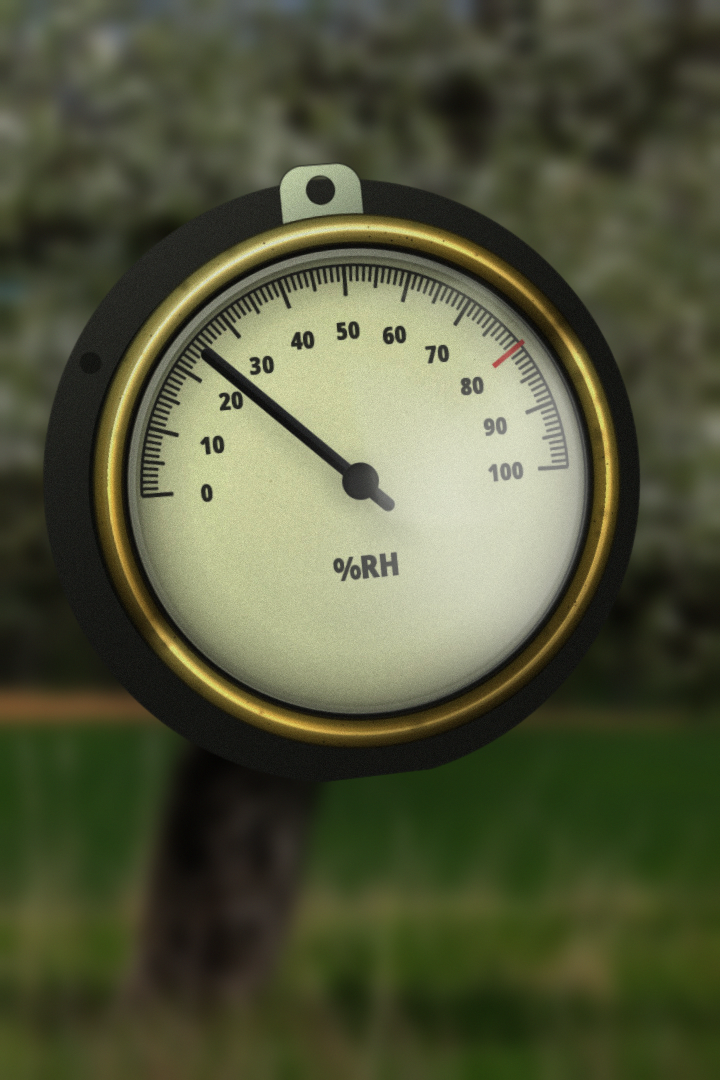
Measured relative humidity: 24 %
